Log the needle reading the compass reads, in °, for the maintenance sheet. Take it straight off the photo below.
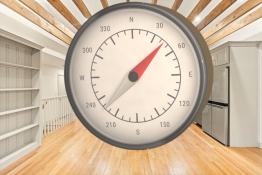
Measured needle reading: 45 °
